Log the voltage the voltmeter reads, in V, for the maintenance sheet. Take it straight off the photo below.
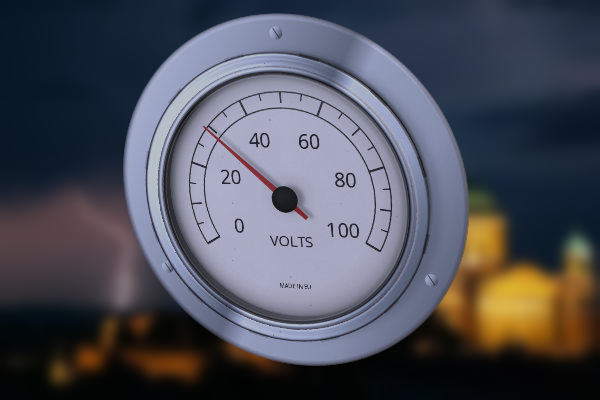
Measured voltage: 30 V
